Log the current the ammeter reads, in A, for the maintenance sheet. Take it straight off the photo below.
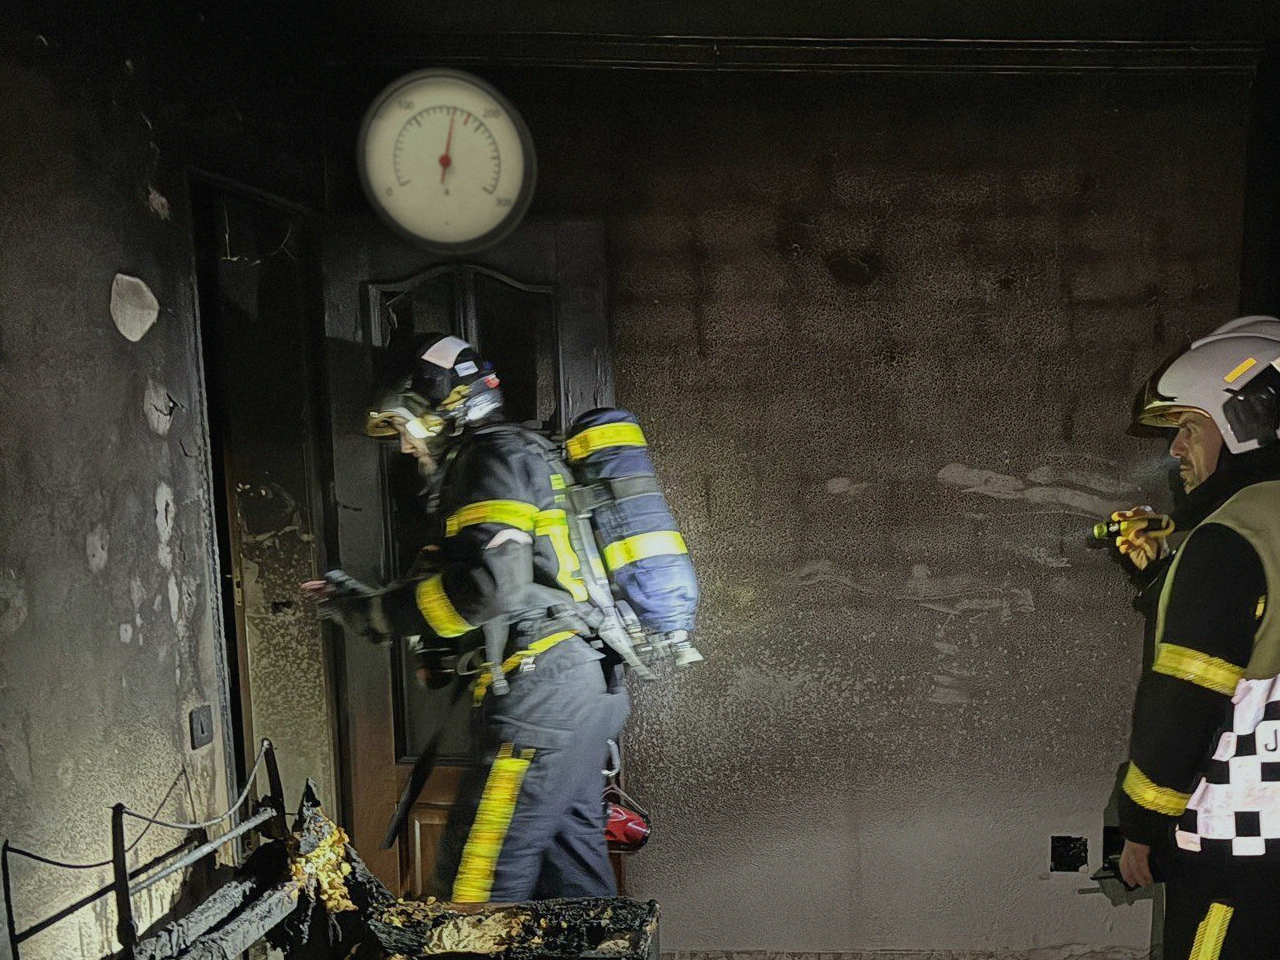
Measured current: 160 A
